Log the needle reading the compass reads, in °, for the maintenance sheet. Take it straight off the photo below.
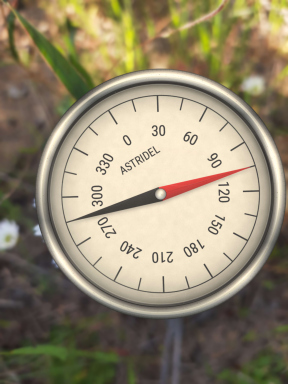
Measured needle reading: 105 °
